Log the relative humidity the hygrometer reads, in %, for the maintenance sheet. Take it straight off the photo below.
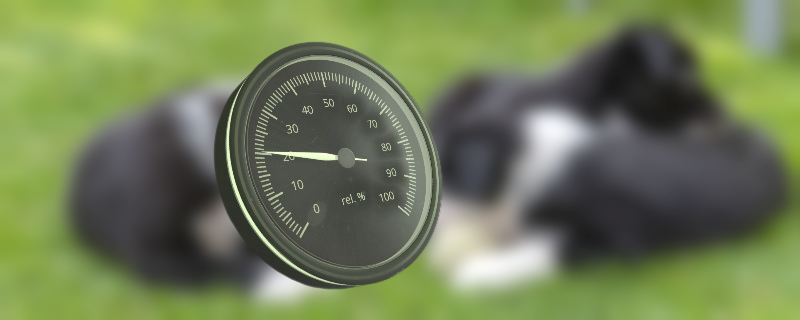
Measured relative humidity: 20 %
